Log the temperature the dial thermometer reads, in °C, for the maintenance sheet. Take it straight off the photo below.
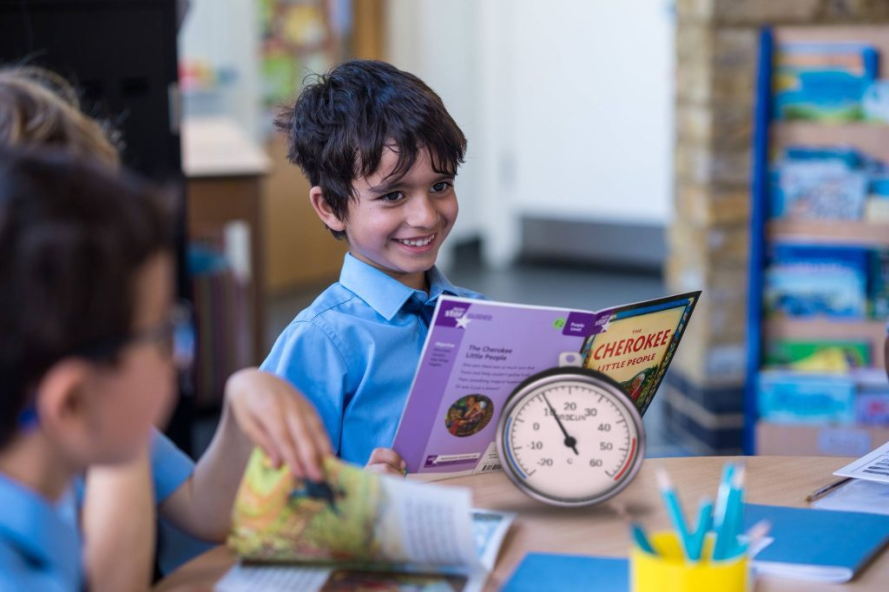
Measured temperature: 12 °C
